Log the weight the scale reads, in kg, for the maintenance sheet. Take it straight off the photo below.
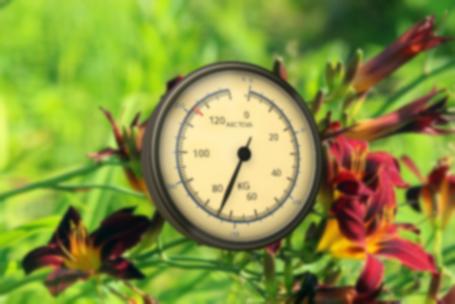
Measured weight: 75 kg
